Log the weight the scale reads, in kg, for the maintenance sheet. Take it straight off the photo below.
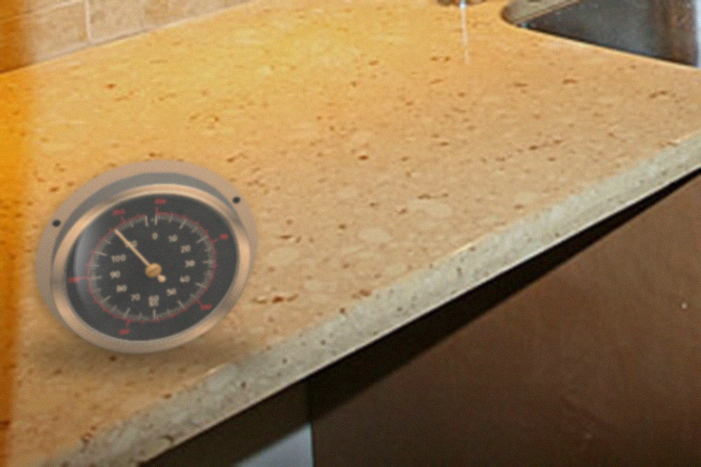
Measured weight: 110 kg
